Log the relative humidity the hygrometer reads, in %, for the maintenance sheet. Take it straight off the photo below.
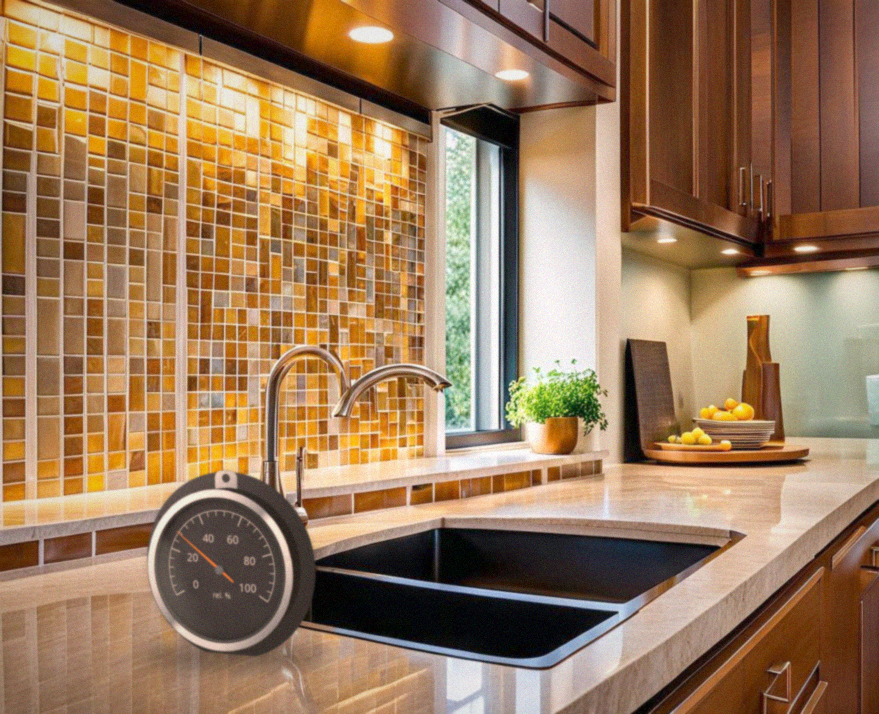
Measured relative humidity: 28 %
